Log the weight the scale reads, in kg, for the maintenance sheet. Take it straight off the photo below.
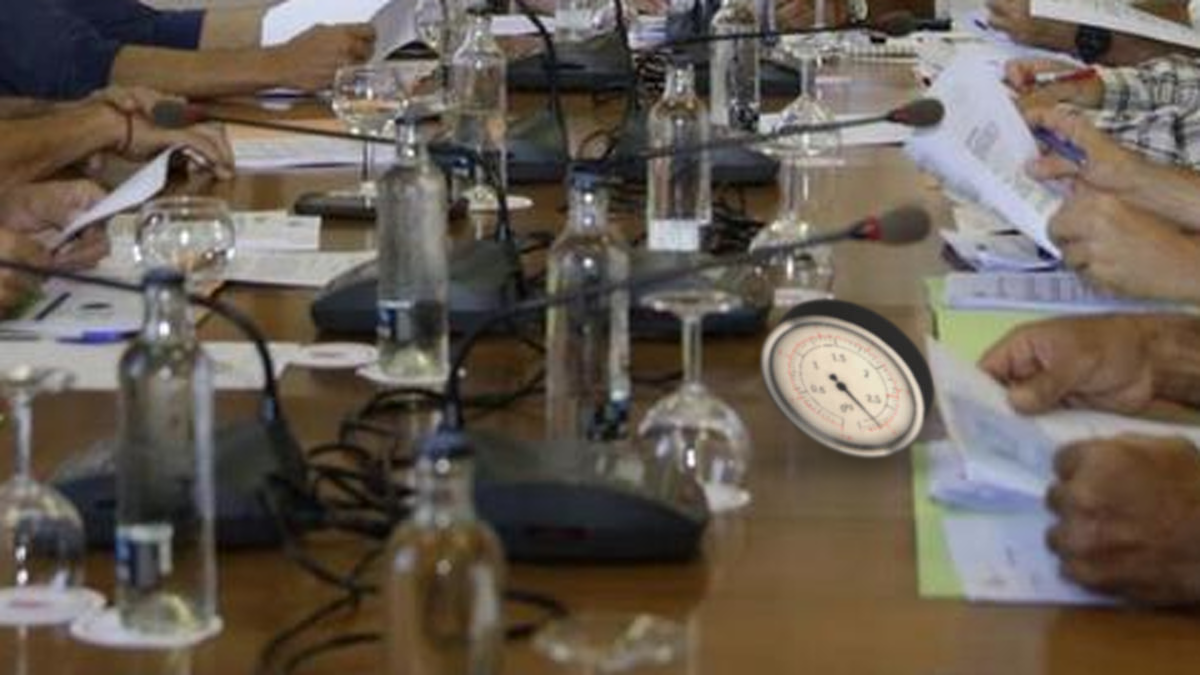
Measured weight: 2.75 kg
